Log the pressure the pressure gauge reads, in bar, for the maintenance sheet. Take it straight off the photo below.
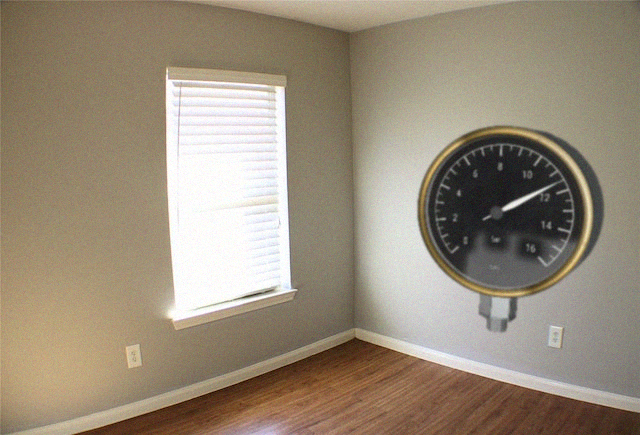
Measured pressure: 11.5 bar
